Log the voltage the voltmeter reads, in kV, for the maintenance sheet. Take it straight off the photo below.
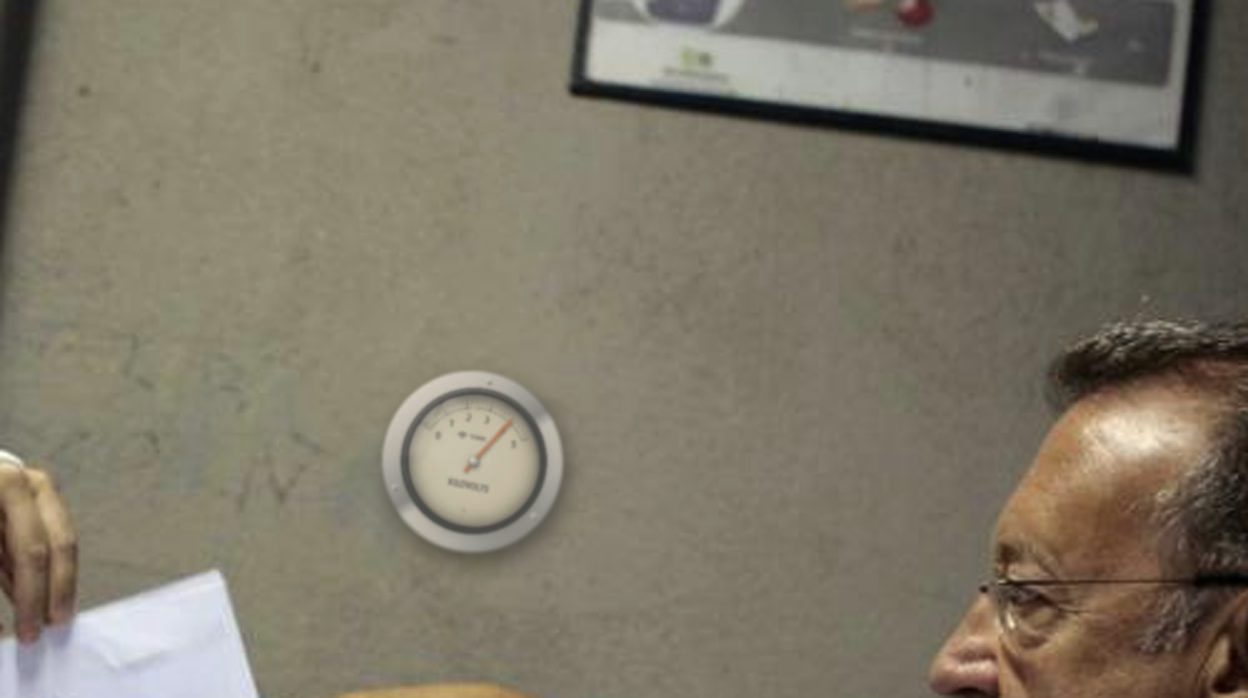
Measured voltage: 4 kV
